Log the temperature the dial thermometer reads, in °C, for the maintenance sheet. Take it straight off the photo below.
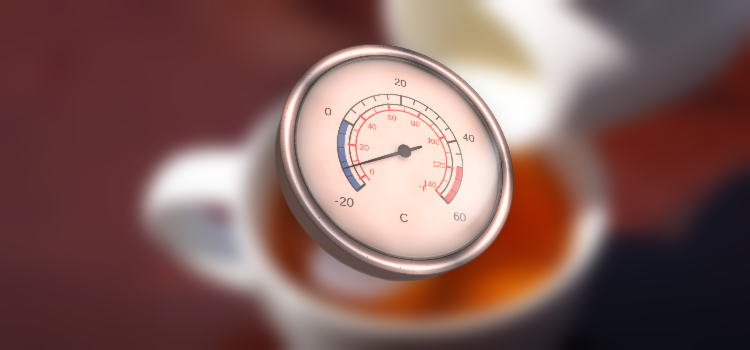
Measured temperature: -14 °C
